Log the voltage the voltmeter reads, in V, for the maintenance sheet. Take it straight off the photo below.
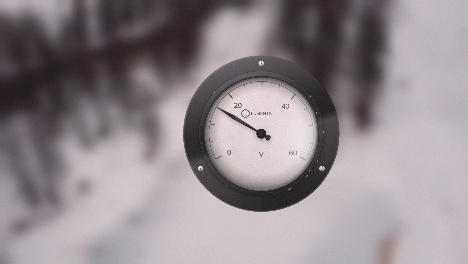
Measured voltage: 15 V
